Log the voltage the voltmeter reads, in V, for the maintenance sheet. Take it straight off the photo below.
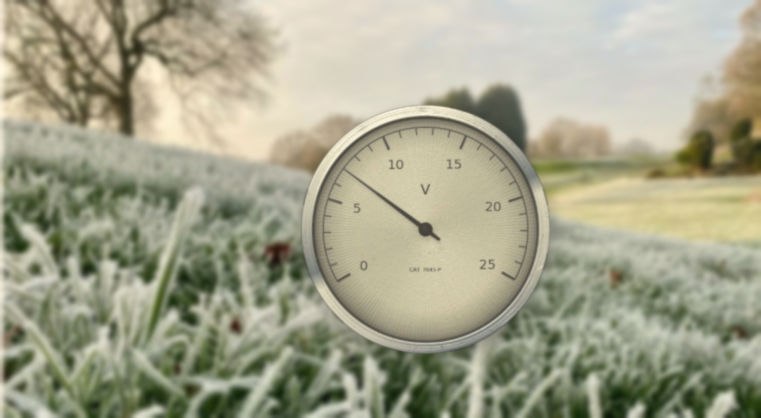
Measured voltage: 7 V
